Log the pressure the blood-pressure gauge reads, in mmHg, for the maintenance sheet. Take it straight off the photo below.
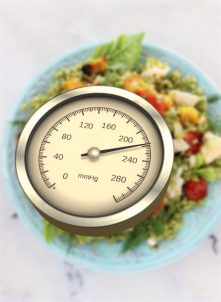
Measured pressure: 220 mmHg
